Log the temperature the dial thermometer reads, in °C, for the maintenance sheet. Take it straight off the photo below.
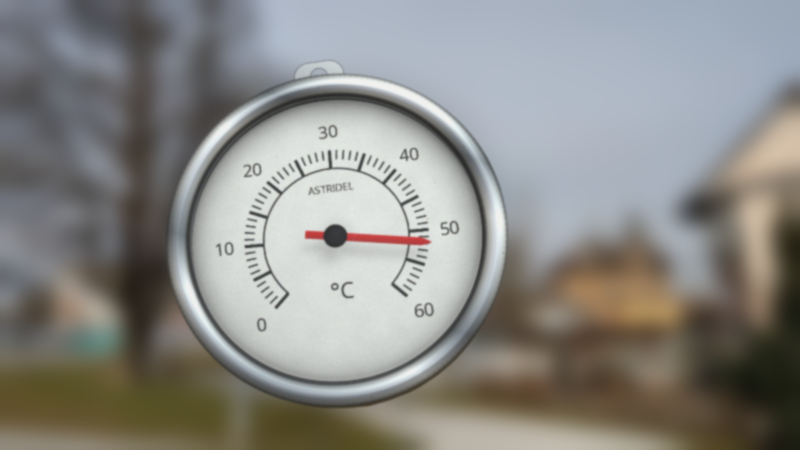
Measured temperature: 52 °C
